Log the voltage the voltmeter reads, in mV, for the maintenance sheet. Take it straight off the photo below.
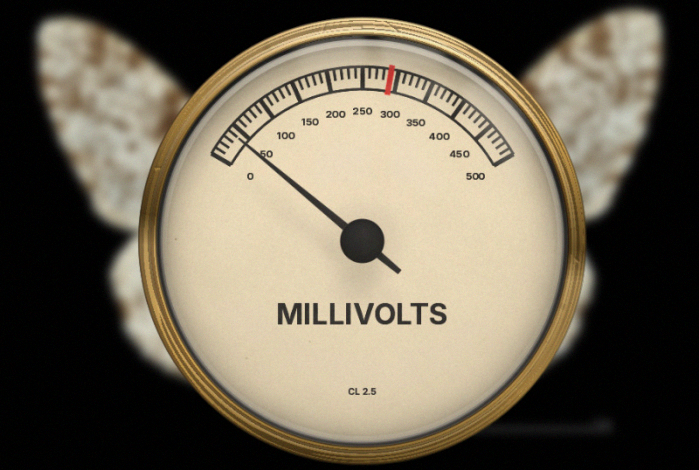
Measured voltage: 40 mV
